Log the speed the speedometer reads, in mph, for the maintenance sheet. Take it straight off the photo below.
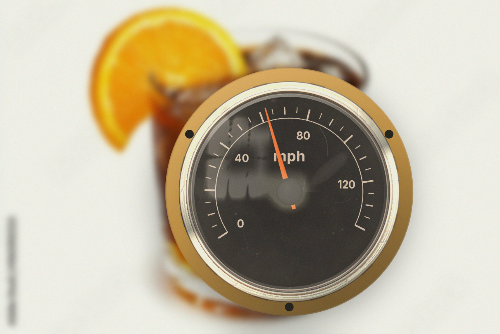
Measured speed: 62.5 mph
